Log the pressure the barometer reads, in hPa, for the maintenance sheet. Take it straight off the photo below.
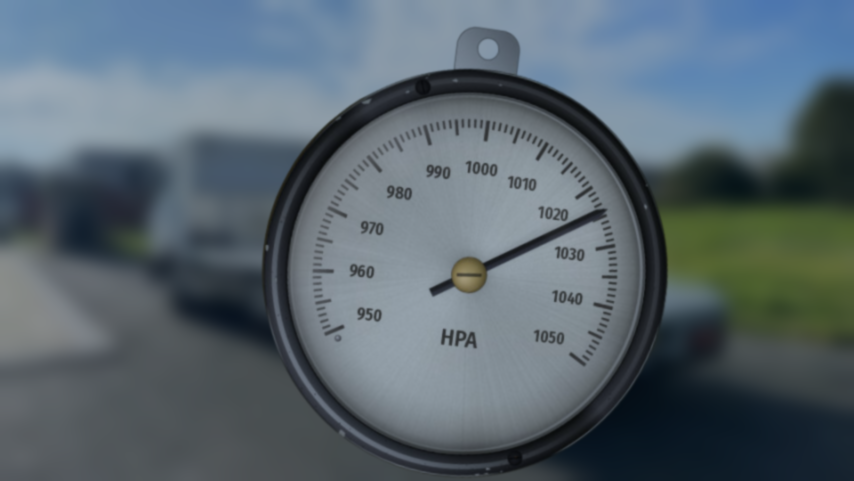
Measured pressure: 1024 hPa
